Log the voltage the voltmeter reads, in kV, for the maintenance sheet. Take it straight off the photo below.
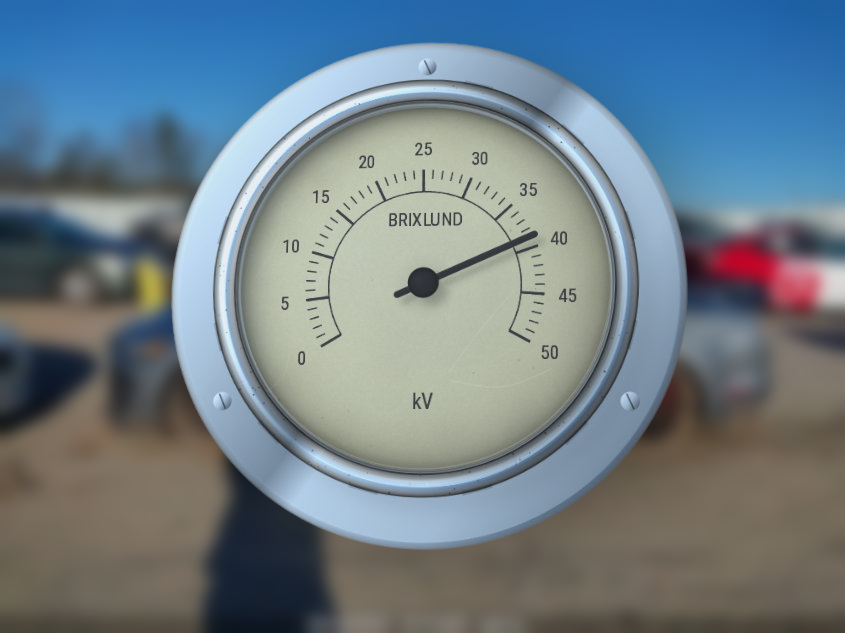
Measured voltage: 39 kV
